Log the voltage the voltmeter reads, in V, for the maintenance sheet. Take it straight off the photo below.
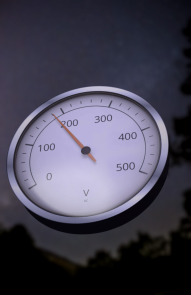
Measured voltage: 180 V
